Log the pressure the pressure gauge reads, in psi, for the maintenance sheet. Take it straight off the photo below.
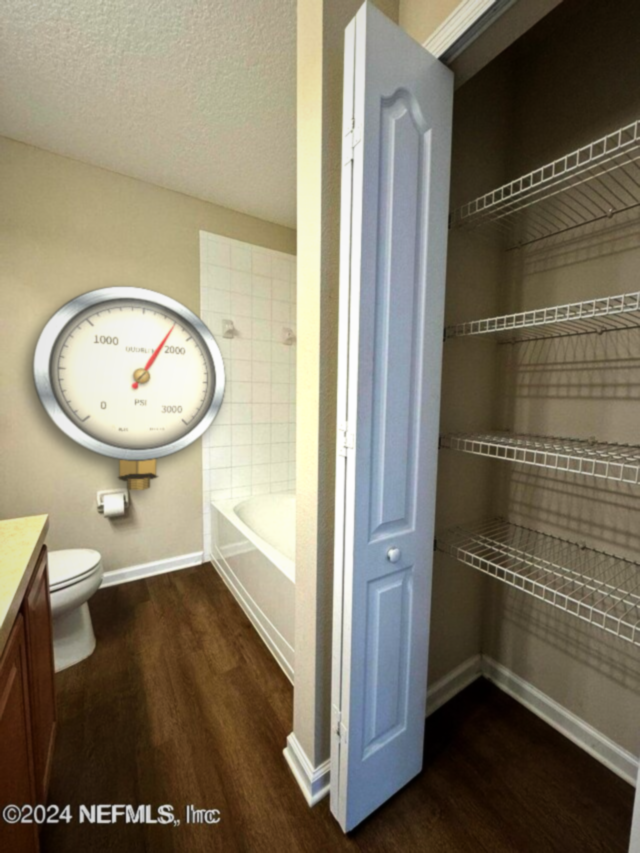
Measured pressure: 1800 psi
